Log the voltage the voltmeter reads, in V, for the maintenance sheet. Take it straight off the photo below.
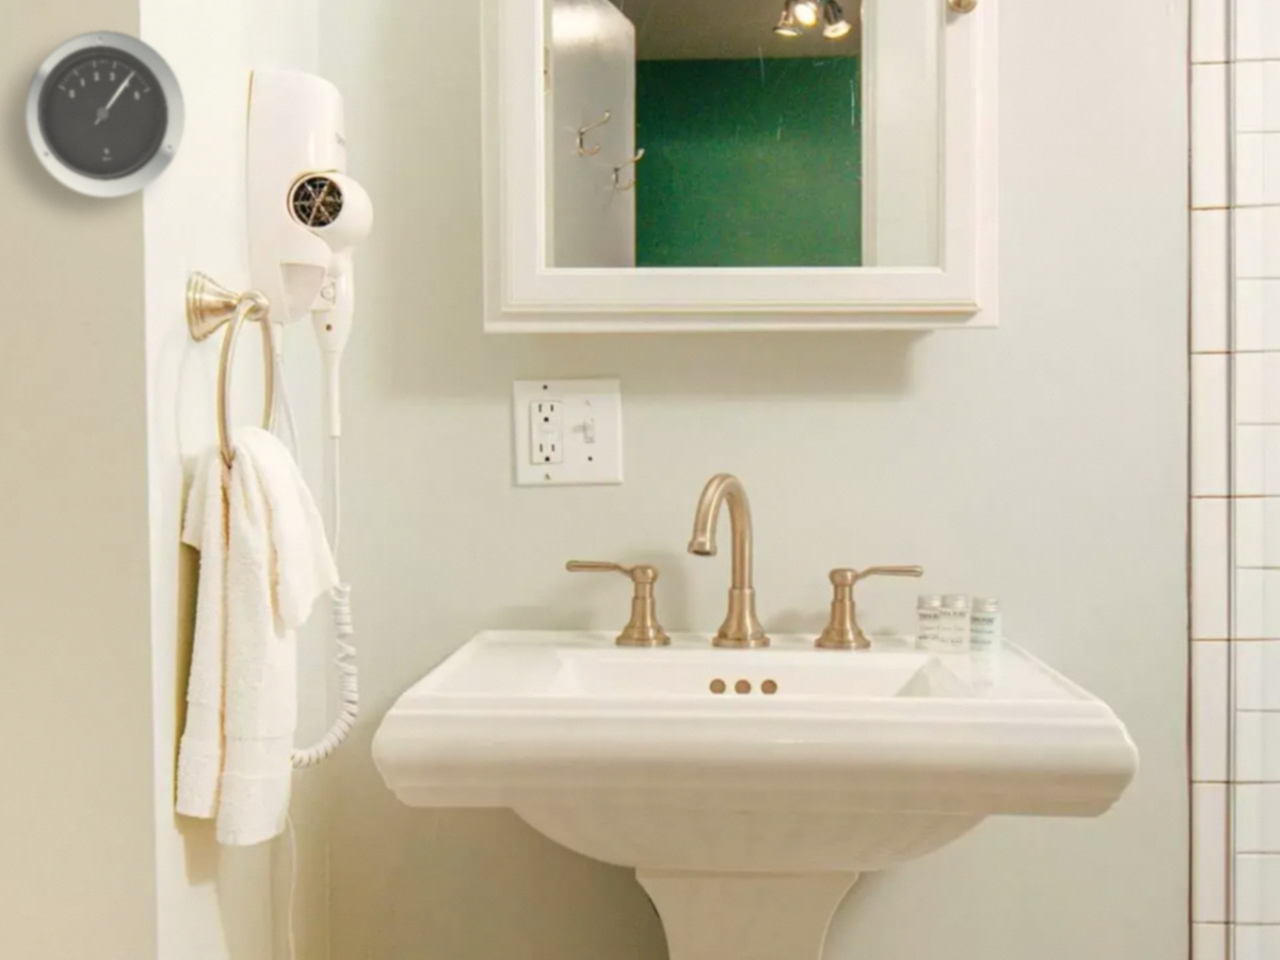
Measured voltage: 4 V
